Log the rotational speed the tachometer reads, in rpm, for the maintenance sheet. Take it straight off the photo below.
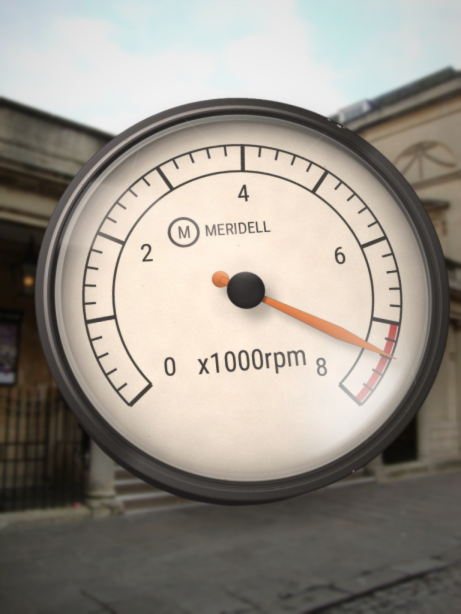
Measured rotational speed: 7400 rpm
